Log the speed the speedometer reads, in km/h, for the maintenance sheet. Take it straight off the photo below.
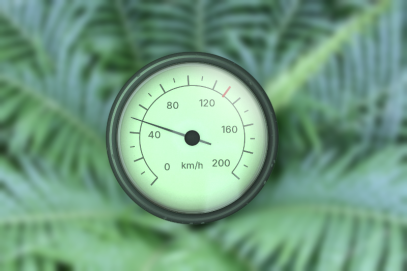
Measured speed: 50 km/h
